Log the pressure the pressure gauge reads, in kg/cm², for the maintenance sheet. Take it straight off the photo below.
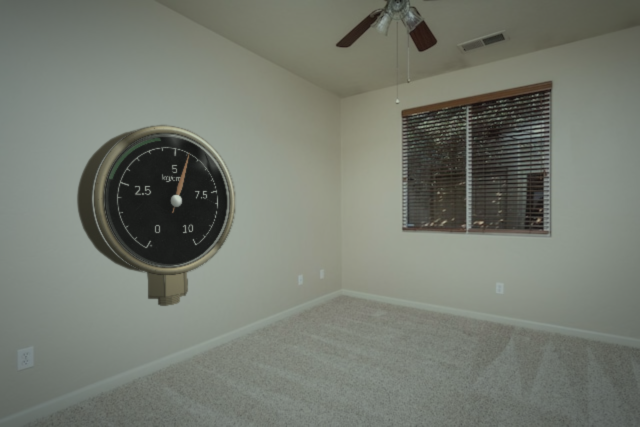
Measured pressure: 5.5 kg/cm²
